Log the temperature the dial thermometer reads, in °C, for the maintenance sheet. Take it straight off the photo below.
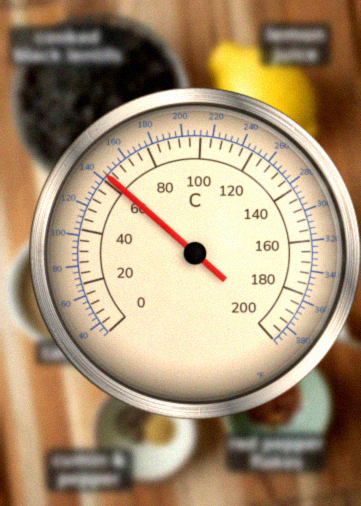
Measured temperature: 62 °C
